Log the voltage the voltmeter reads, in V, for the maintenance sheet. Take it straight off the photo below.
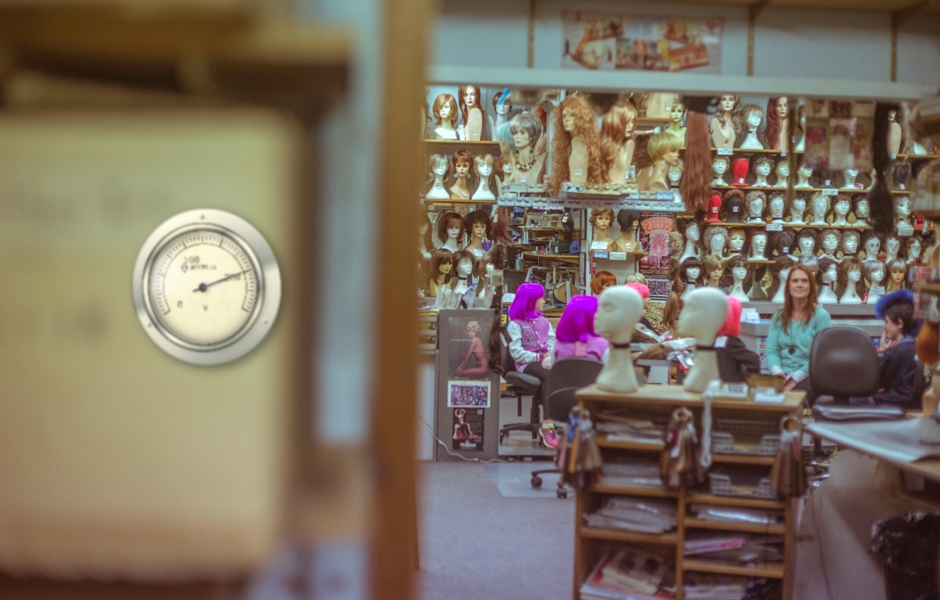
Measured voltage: 200 V
